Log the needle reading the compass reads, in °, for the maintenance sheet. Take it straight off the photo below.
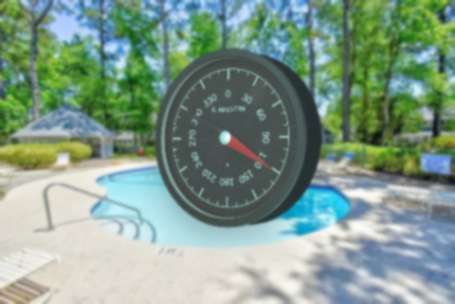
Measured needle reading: 120 °
